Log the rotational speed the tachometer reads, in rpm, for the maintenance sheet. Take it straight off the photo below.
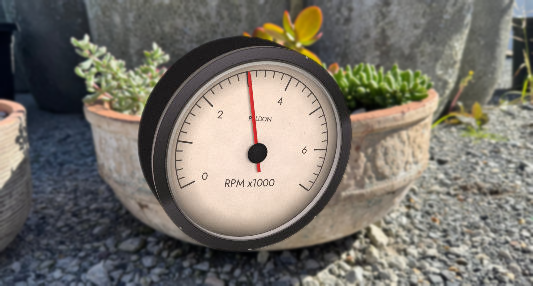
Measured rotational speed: 3000 rpm
